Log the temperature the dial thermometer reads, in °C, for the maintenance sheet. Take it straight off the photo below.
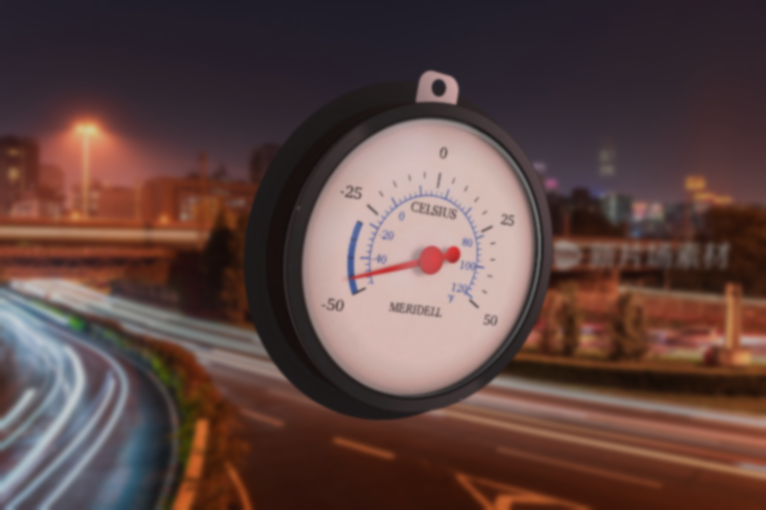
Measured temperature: -45 °C
